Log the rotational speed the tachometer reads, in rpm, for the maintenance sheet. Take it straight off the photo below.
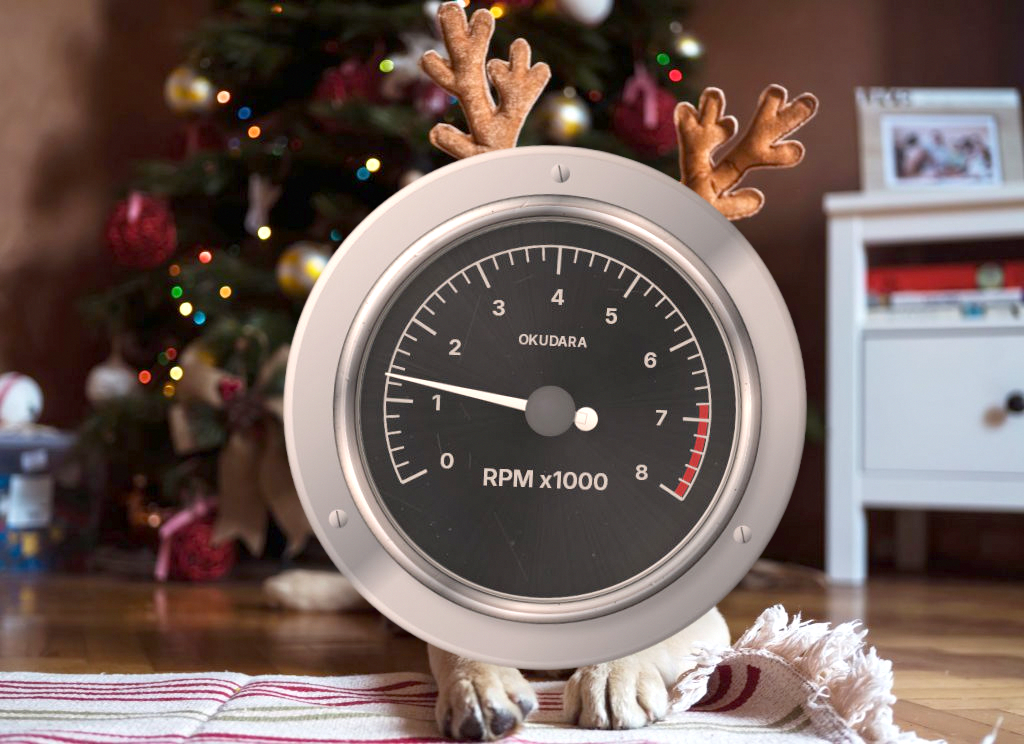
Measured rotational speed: 1300 rpm
